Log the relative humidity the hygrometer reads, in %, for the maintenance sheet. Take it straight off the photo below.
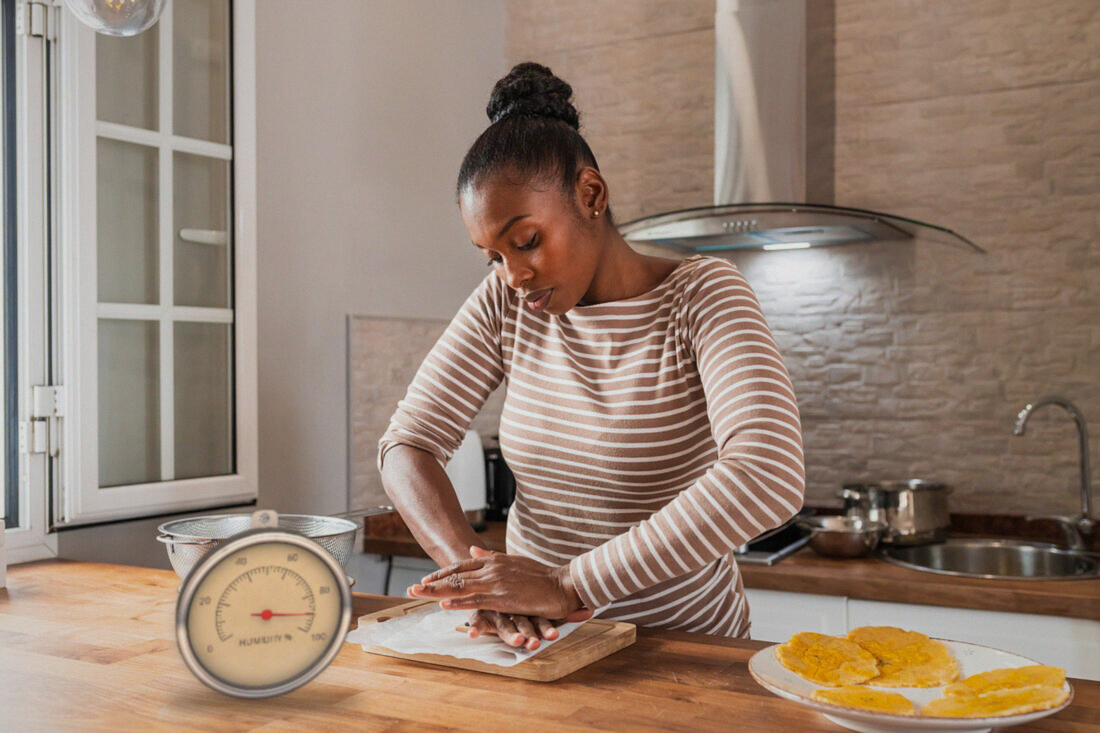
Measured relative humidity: 90 %
